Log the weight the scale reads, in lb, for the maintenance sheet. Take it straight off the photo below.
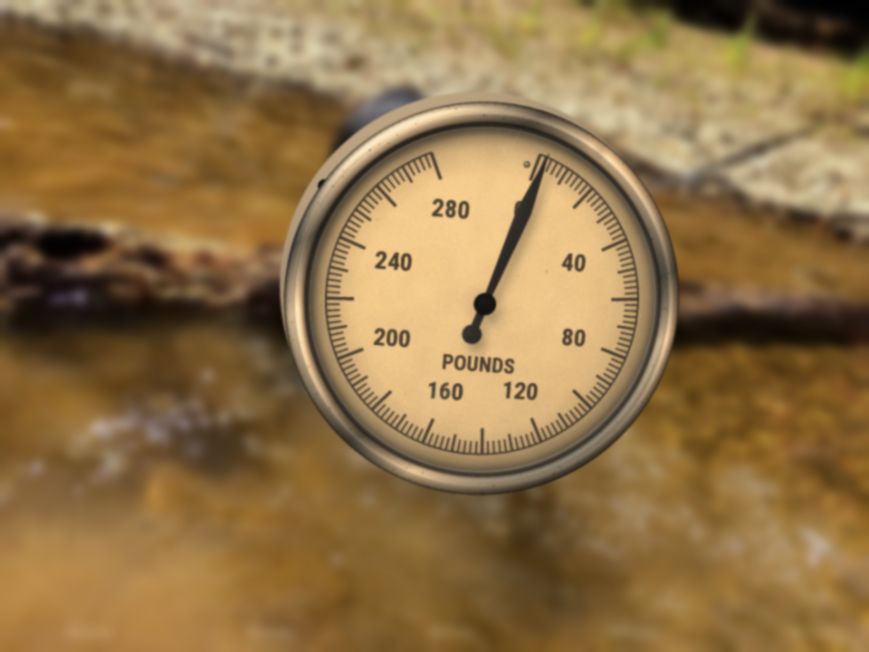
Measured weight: 2 lb
